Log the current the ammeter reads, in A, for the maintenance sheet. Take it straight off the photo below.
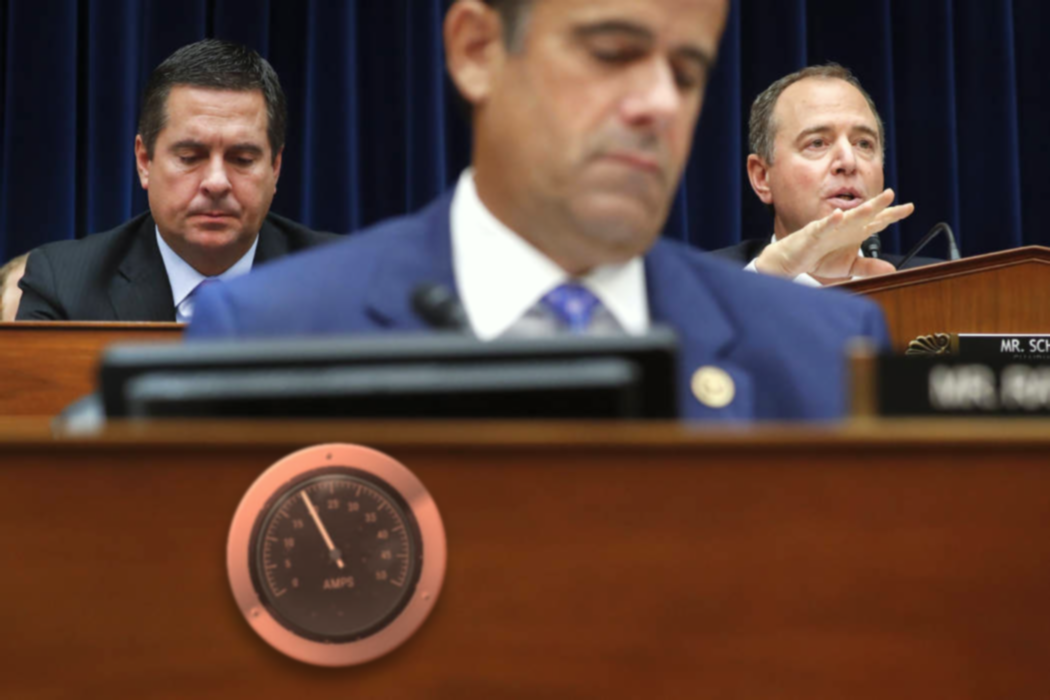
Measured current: 20 A
